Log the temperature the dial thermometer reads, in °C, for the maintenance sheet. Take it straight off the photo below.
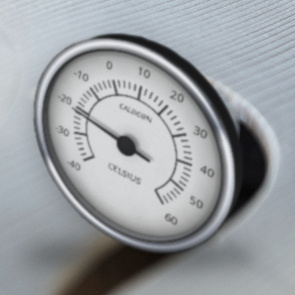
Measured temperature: -20 °C
